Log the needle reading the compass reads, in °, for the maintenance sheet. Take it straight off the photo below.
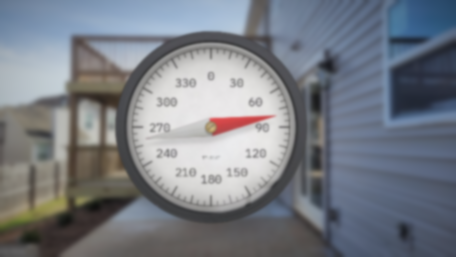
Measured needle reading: 80 °
